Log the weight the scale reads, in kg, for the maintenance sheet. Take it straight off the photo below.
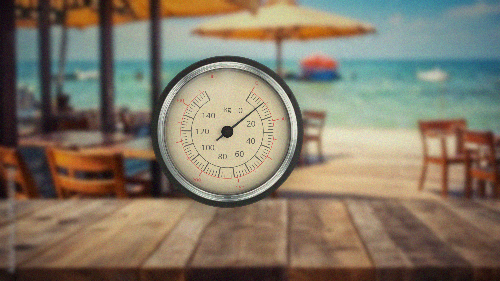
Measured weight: 10 kg
